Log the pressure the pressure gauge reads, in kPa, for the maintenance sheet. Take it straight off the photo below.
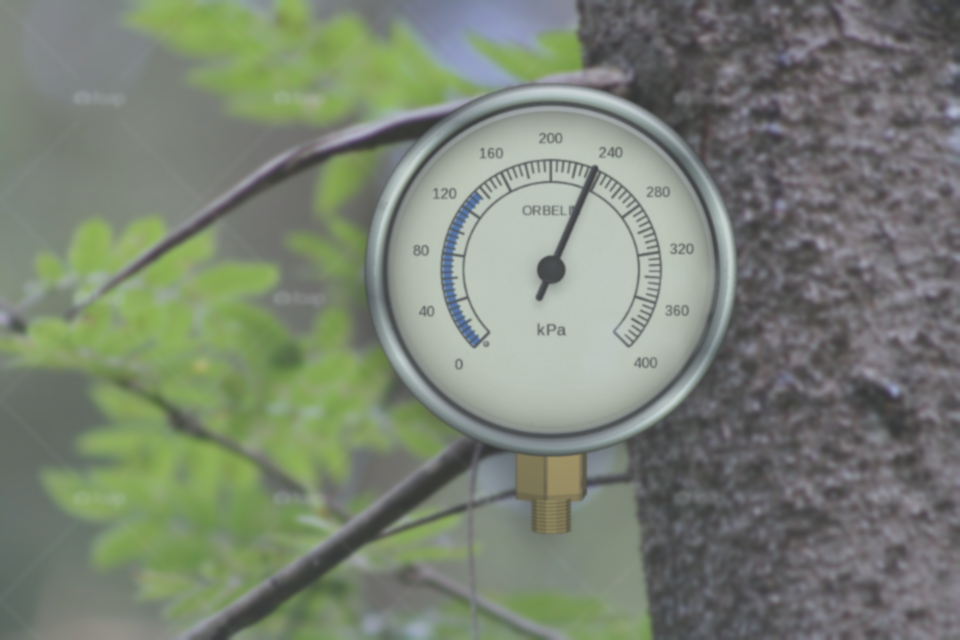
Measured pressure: 235 kPa
